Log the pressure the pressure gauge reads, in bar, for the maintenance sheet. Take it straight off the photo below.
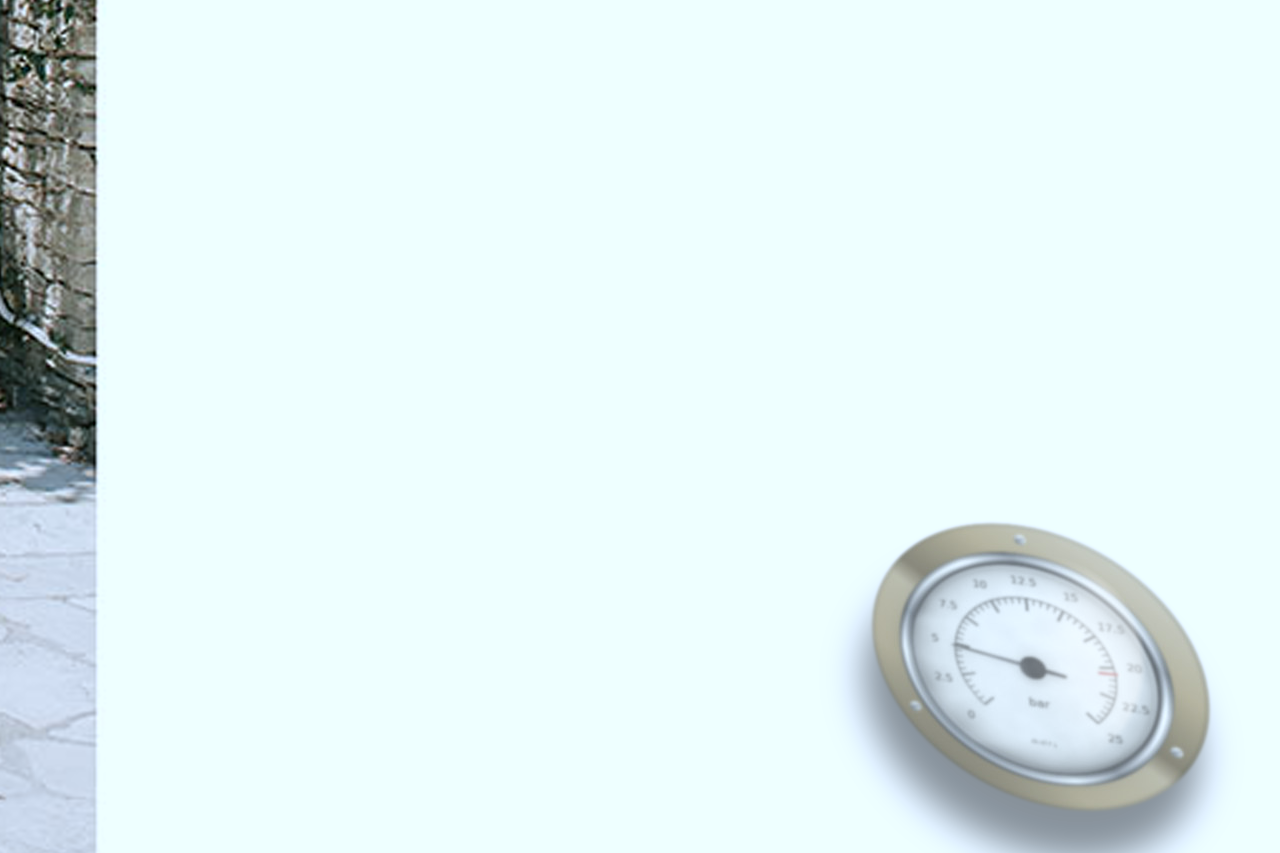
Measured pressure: 5 bar
